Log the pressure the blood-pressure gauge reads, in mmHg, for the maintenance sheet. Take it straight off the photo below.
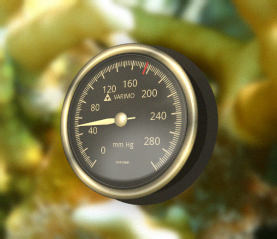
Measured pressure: 50 mmHg
